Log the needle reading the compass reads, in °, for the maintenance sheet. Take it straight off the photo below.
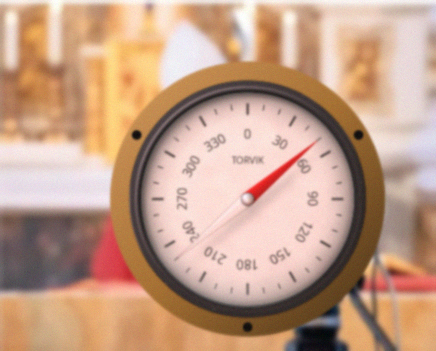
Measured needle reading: 50 °
